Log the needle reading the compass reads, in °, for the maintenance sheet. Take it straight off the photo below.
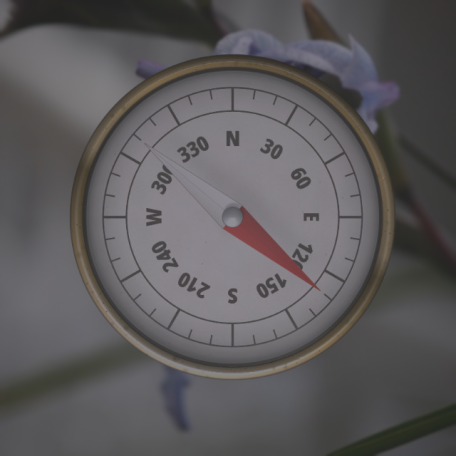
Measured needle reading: 130 °
